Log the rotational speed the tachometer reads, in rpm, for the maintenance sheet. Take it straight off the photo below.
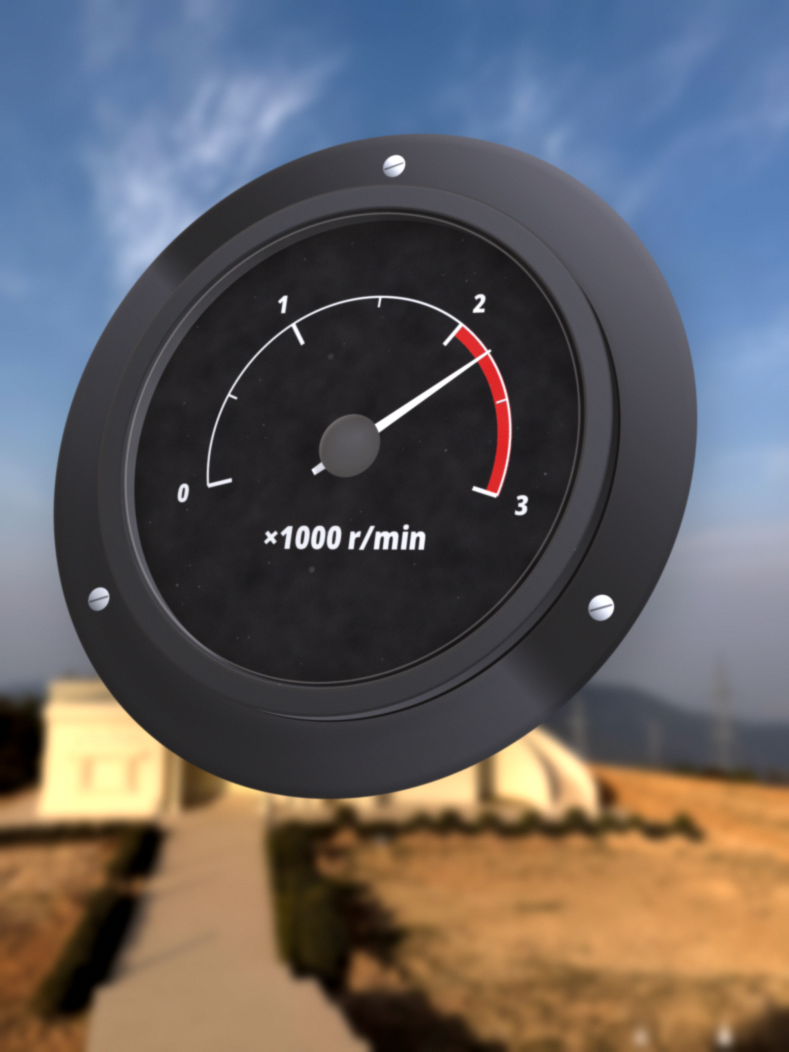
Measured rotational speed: 2250 rpm
